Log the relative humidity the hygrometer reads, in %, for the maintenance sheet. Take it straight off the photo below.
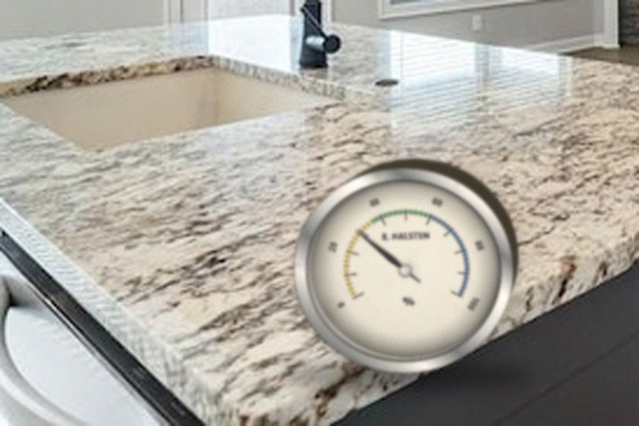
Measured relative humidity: 30 %
